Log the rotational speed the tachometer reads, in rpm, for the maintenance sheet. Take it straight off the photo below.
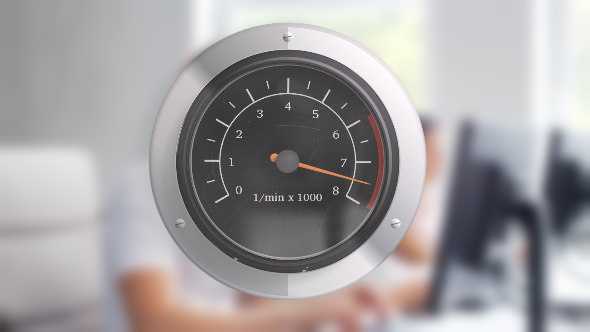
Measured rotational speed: 7500 rpm
